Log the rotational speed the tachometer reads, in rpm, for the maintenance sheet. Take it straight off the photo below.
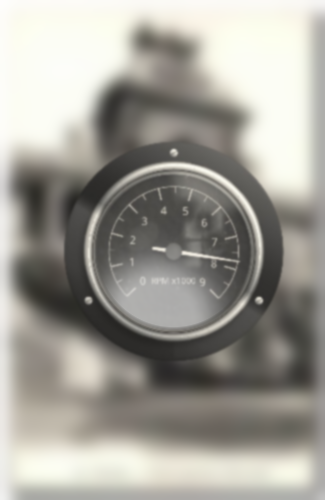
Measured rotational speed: 7750 rpm
